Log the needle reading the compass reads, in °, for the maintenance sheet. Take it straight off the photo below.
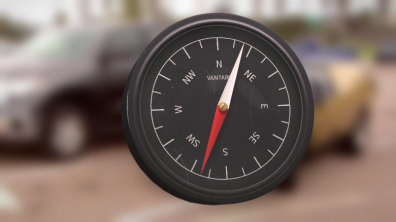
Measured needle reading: 202.5 °
